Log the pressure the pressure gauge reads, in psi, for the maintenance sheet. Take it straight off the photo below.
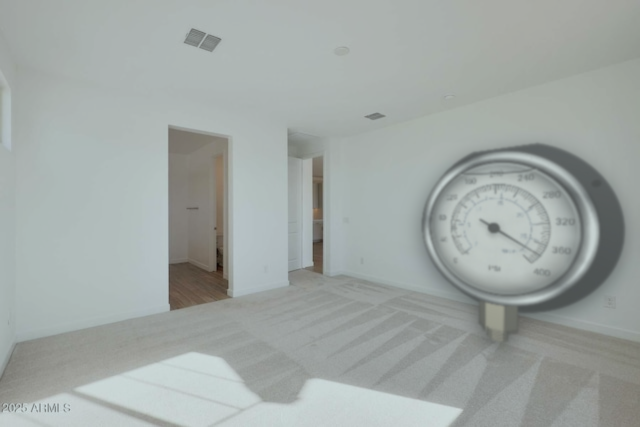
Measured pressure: 380 psi
